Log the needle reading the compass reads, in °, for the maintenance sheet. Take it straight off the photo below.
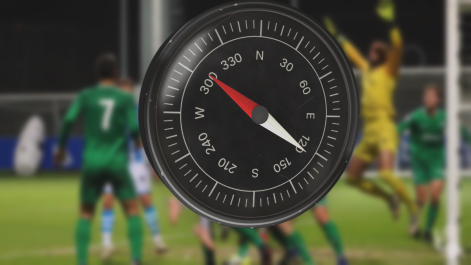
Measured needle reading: 305 °
